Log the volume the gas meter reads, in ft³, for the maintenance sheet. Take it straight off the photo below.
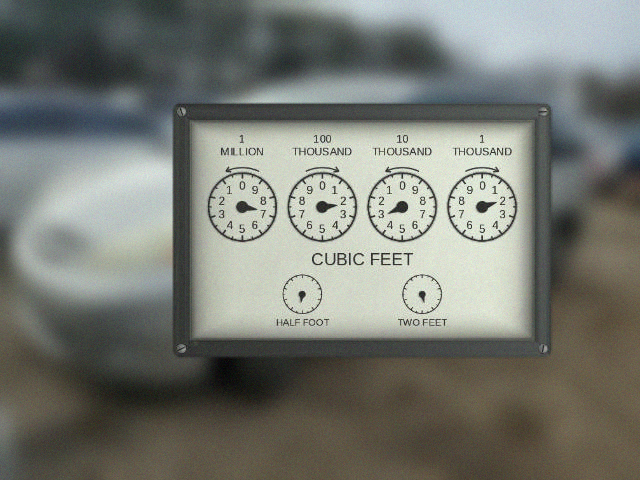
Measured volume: 723200 ft³
